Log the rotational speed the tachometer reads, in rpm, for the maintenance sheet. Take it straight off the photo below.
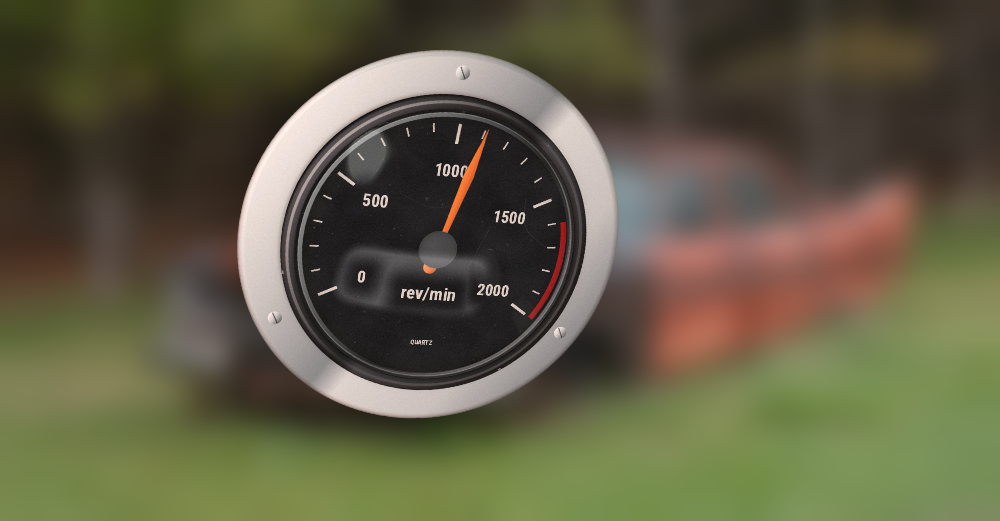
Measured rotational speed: 1100 rpm
